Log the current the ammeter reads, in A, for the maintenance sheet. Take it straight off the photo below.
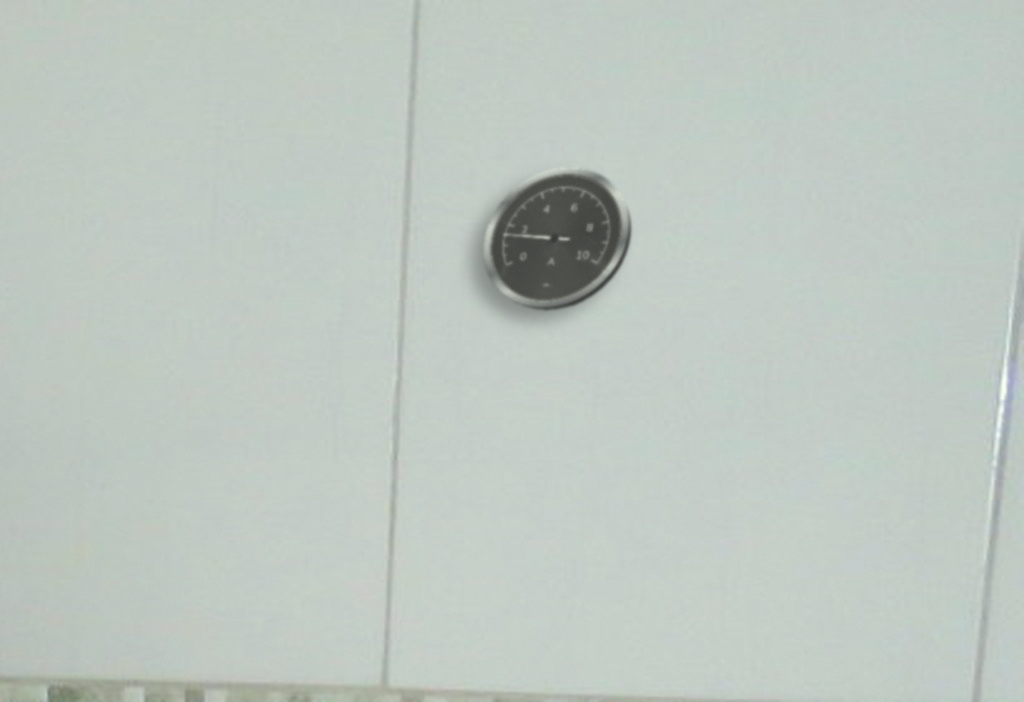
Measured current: 1.5 A
